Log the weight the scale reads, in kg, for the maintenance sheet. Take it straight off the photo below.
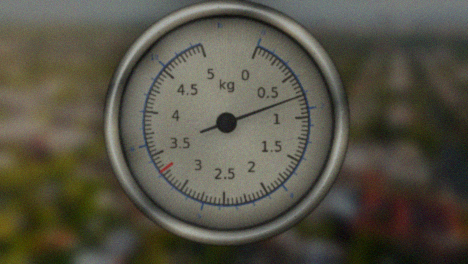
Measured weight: 0.75 kg
